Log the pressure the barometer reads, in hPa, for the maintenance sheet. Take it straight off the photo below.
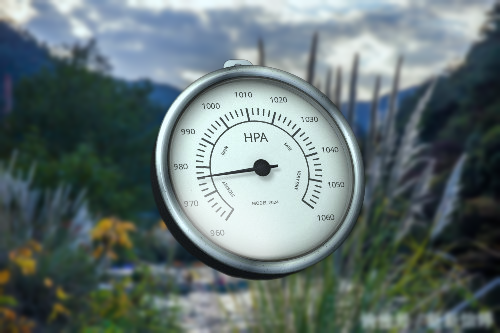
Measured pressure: 976 hPa
